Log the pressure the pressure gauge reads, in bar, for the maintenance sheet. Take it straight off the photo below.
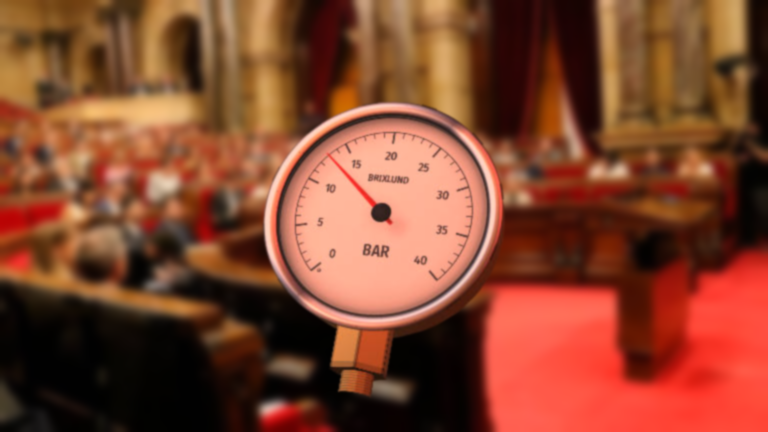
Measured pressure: 13 bar
